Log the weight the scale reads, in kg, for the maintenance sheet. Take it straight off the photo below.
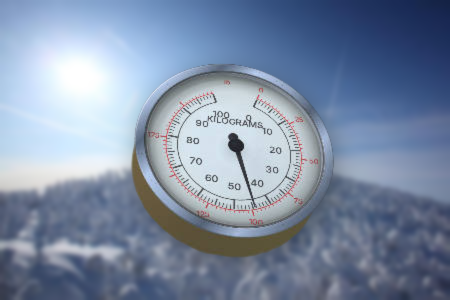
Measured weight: 45 kg
